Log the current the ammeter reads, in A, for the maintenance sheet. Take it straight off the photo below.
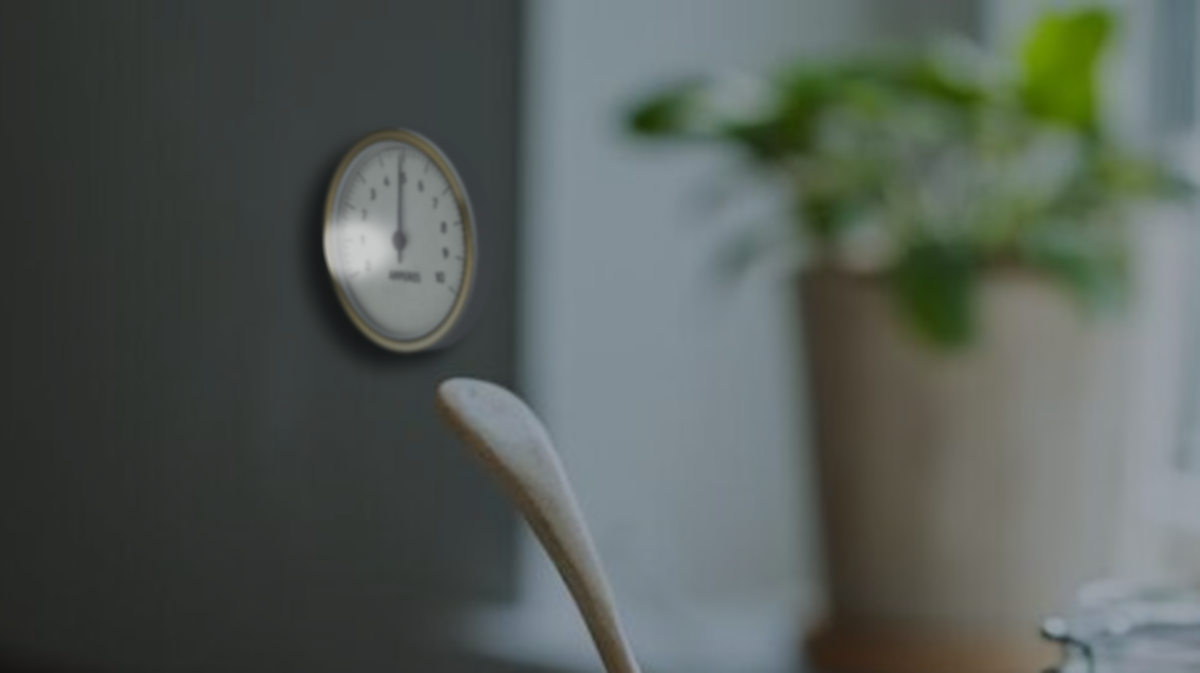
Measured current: 5 A
